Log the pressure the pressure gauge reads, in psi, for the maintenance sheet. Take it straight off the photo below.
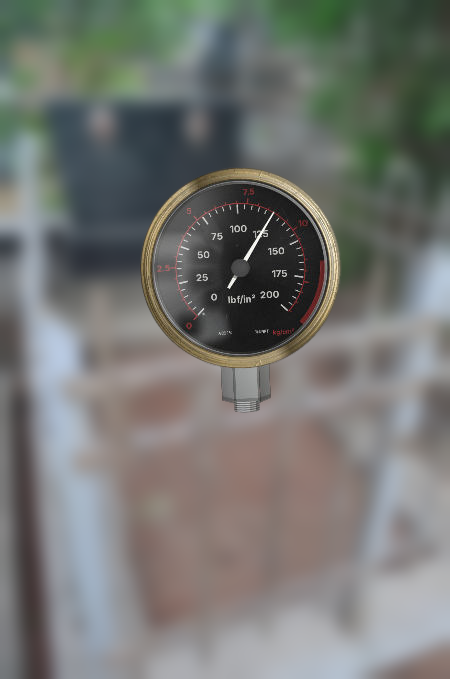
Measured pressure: 125 psi
